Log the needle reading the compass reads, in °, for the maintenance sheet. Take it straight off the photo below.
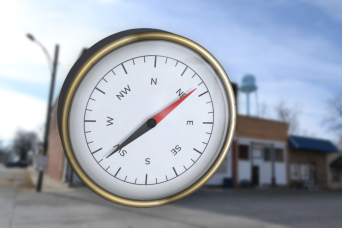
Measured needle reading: 50 °
